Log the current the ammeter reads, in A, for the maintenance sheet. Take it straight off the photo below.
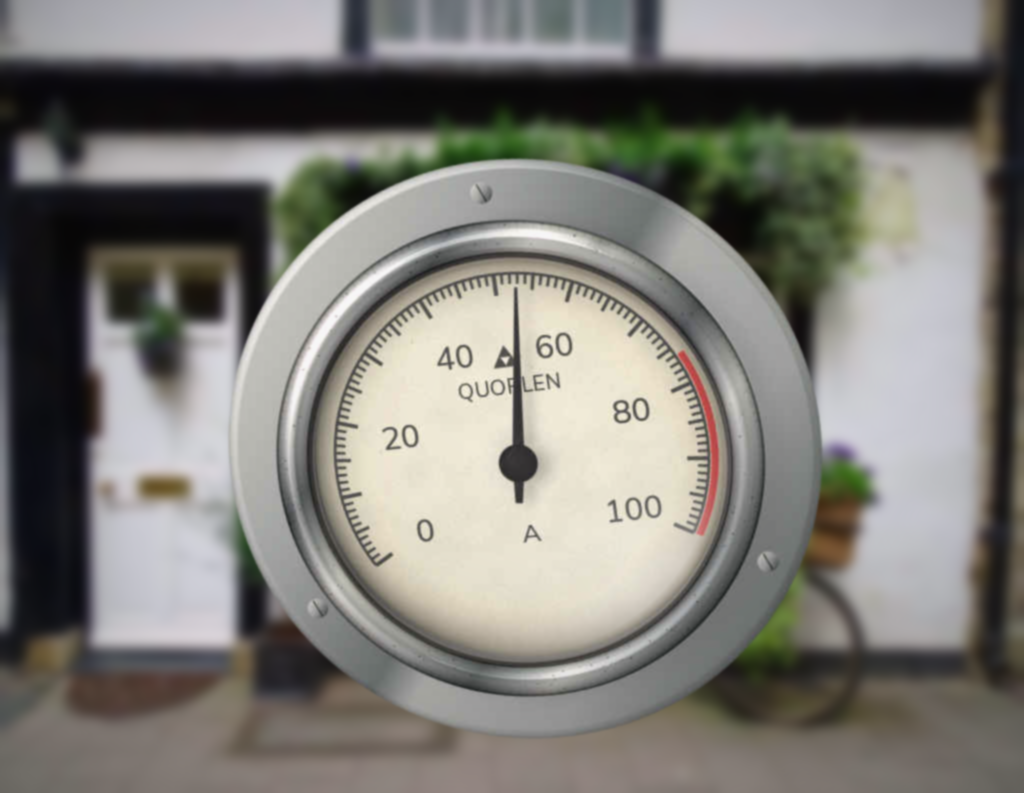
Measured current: 53 A
